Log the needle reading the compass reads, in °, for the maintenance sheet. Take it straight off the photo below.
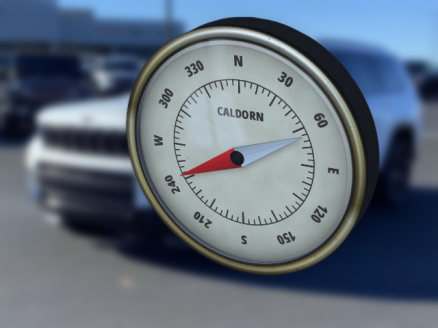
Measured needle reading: 245 °
